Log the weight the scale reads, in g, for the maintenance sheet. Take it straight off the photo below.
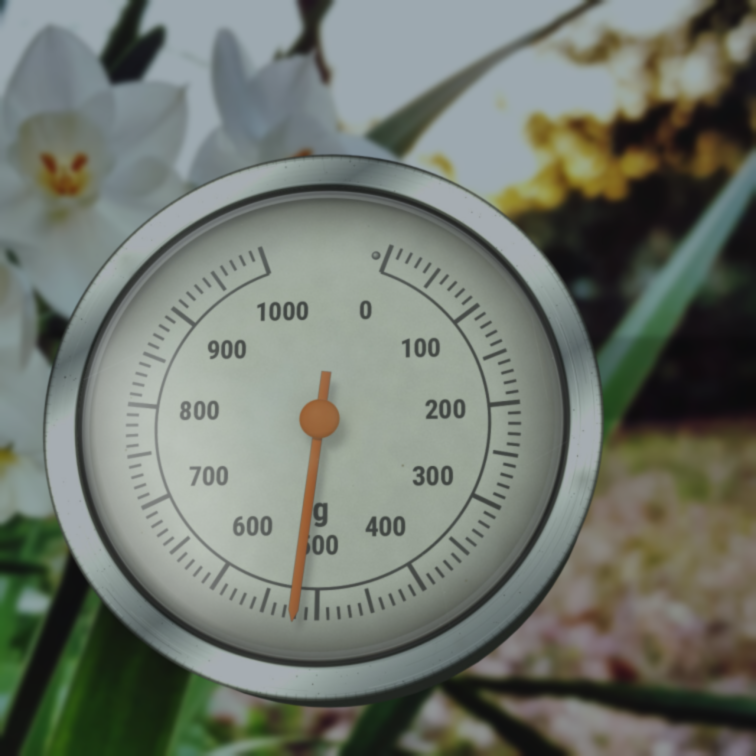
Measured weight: 520 g
